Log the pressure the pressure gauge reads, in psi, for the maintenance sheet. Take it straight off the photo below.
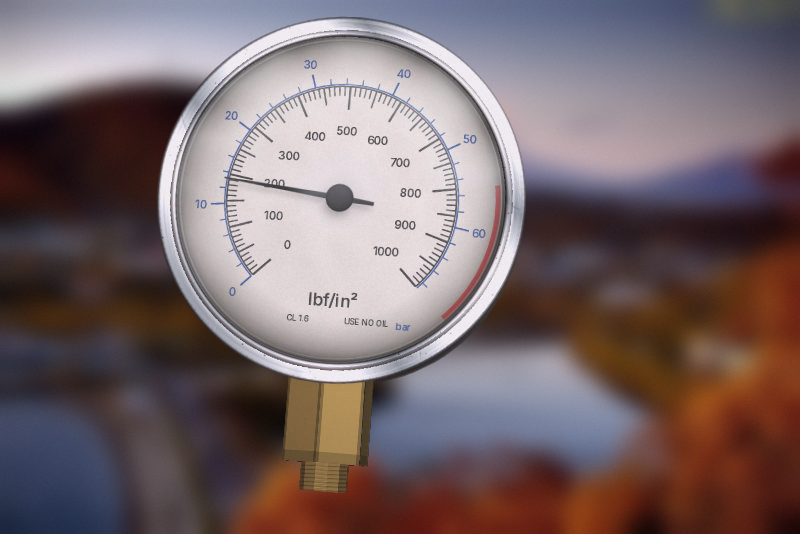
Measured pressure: 190 psi
